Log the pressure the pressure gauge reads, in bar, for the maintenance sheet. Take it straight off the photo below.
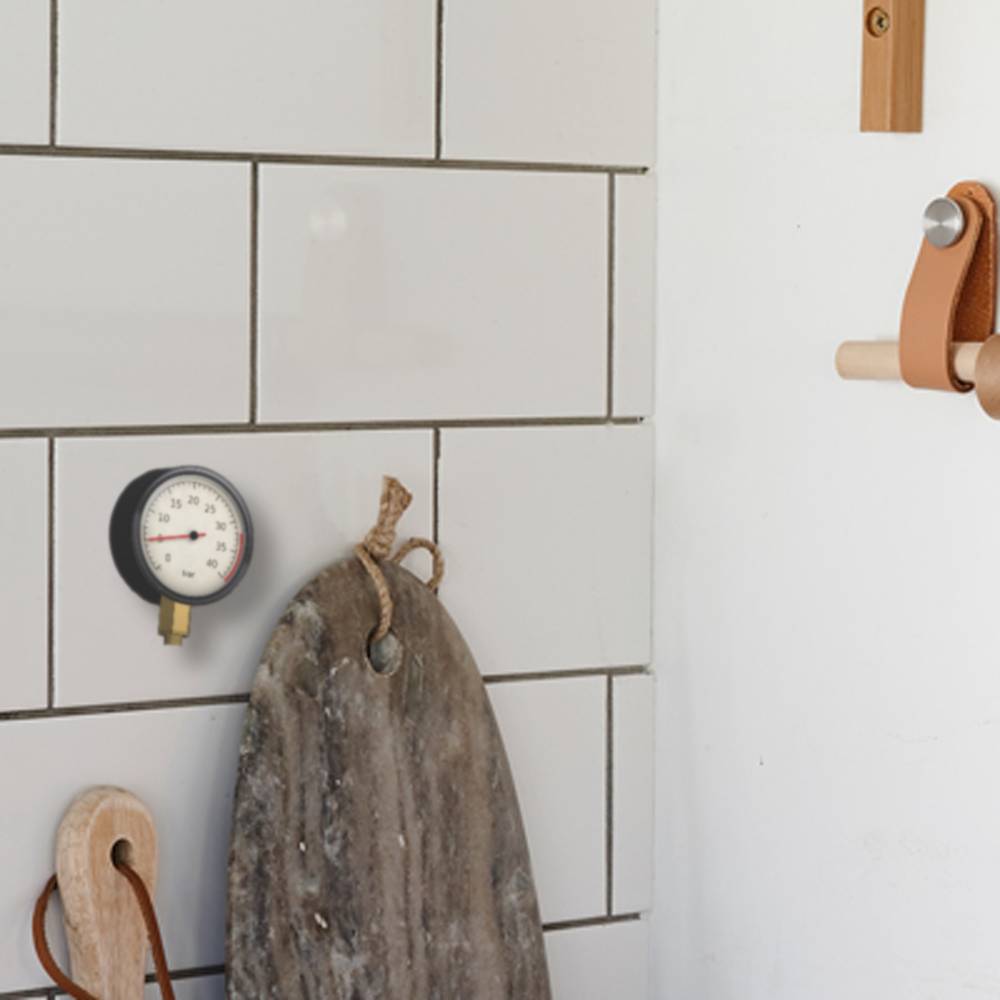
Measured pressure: 5 bar
